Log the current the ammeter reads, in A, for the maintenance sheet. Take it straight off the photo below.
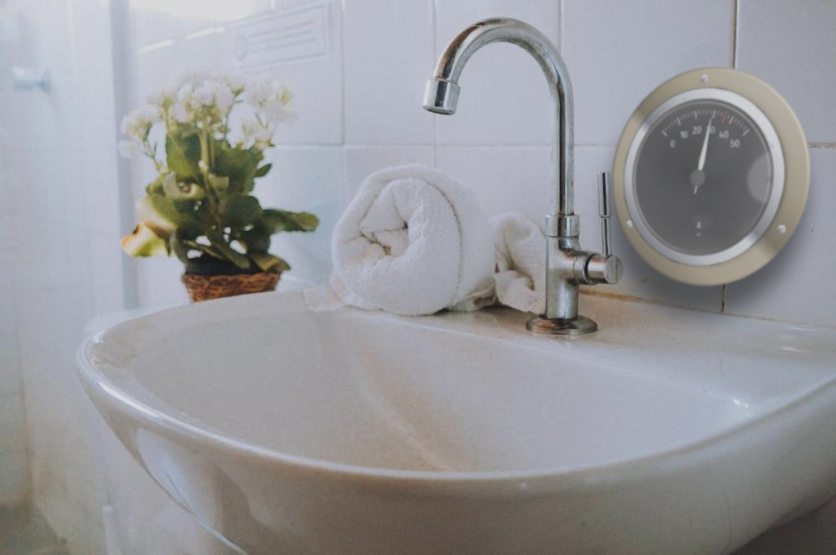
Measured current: 30 A
